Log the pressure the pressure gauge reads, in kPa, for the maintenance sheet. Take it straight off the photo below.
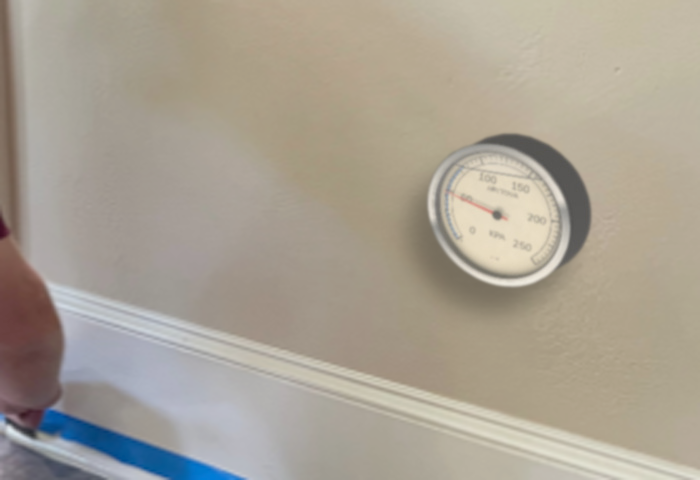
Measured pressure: 50 kPa
